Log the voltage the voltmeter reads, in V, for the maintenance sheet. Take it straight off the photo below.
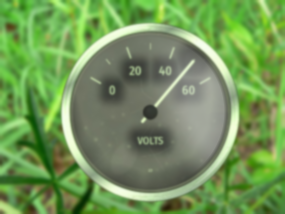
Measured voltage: 50 V
